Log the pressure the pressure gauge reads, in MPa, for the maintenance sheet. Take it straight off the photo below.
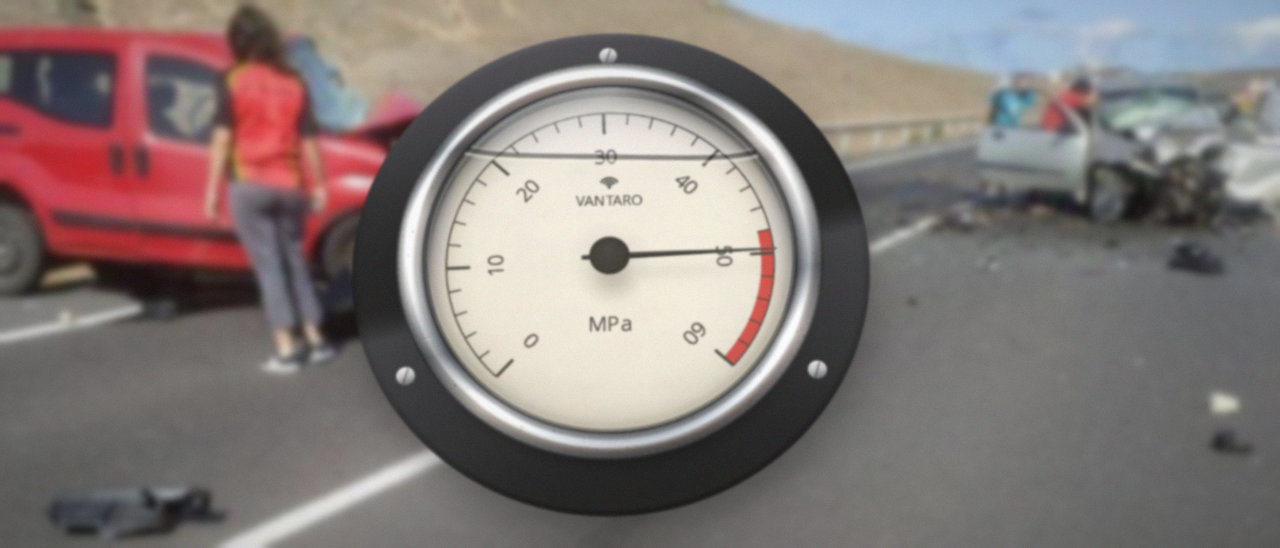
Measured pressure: 50 MPa
